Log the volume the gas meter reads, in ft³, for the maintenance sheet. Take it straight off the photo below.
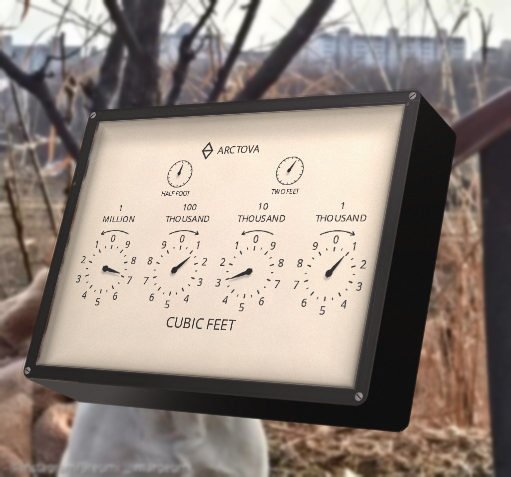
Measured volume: 713100 ft³
